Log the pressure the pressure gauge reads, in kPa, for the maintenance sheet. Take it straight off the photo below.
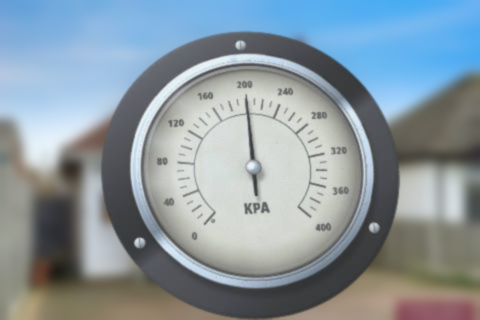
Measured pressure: 200 kPa
